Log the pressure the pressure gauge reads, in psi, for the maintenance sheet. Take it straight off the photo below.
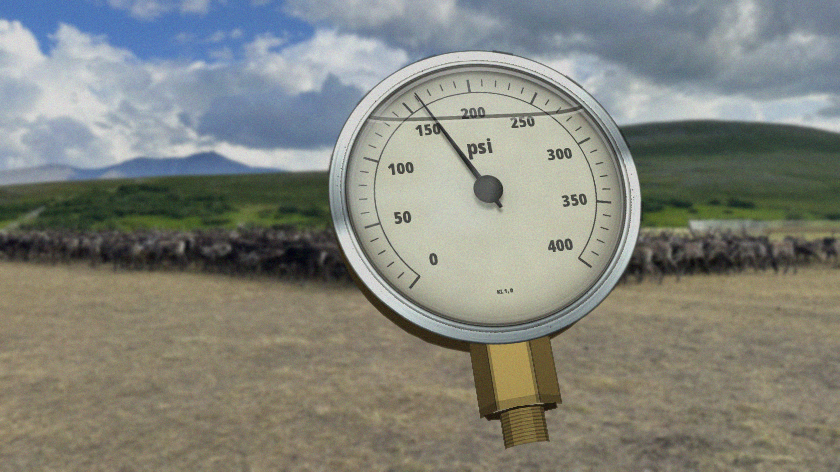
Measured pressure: 160 psi
